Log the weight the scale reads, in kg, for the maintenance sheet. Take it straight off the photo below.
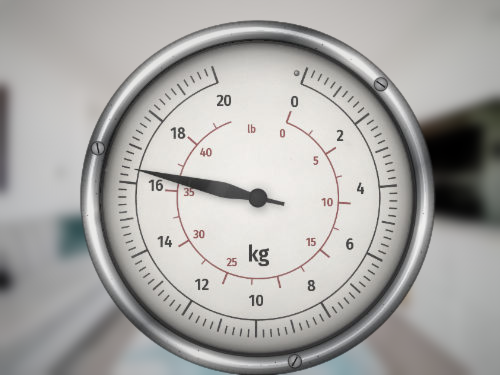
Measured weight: 16.4 kg
